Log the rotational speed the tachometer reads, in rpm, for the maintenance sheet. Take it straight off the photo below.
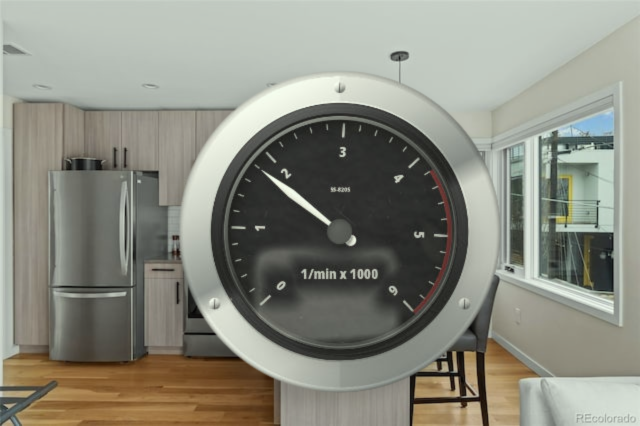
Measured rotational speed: 1800 rpm
